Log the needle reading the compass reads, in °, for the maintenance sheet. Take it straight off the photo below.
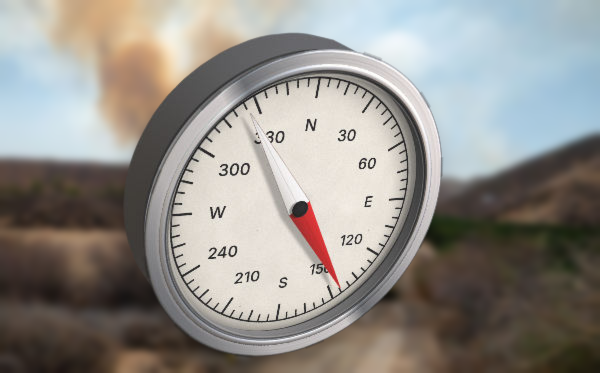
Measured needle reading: 145 °
